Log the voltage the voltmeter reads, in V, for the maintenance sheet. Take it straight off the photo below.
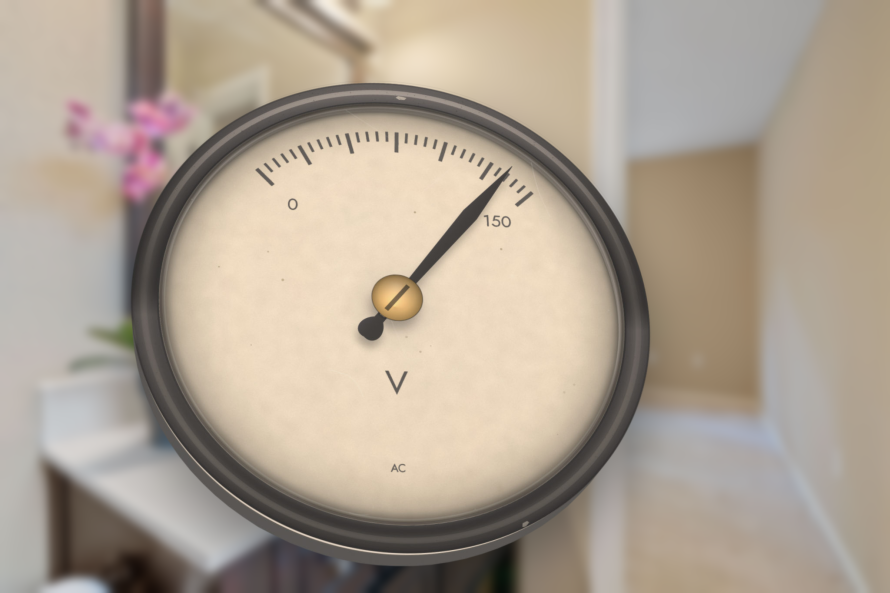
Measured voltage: 135 V
